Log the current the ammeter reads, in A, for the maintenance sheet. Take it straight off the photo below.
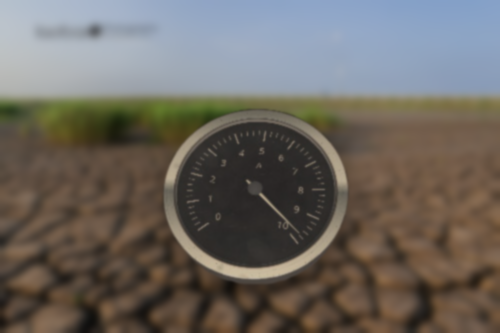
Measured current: 9.8 A
